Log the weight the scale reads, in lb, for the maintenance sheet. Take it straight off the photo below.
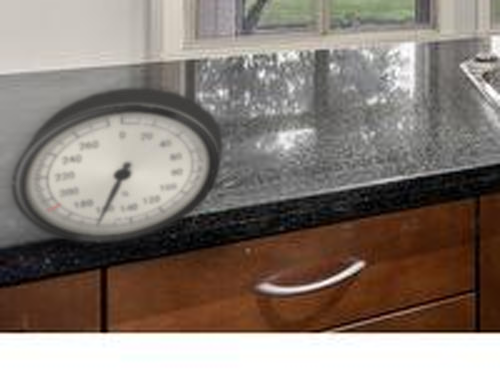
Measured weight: 160 lb
